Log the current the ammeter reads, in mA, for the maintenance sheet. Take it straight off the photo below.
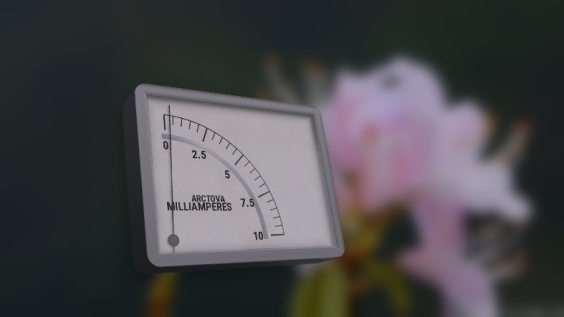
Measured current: 0.25 mA
